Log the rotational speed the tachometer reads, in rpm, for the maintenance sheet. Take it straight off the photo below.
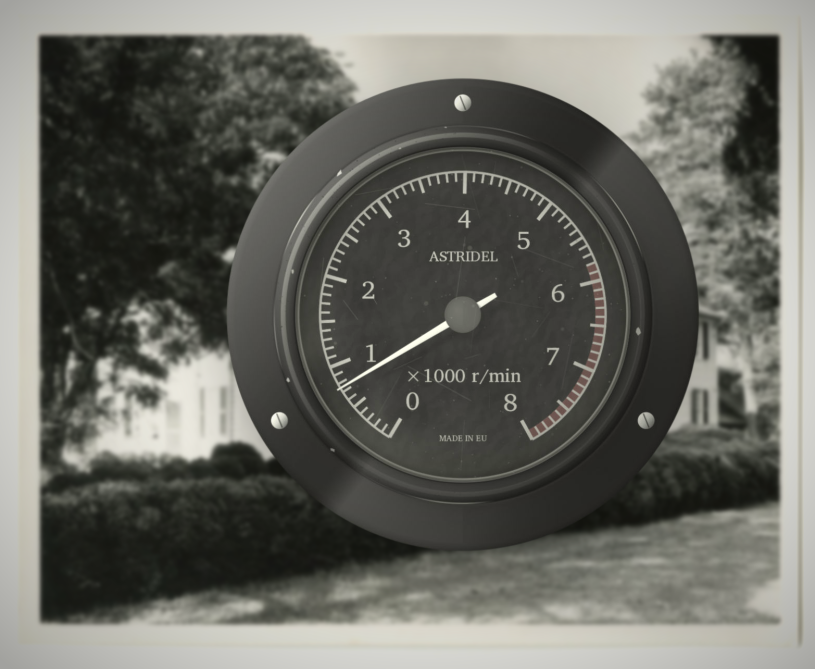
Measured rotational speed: 750 rpm
